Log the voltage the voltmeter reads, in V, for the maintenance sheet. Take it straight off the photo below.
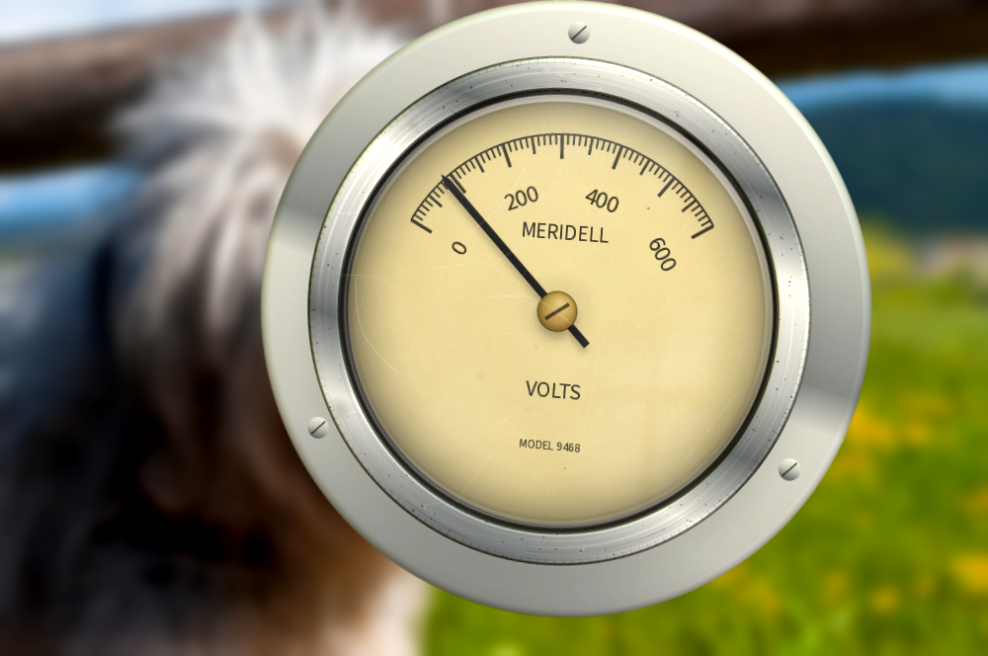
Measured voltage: 90 V
